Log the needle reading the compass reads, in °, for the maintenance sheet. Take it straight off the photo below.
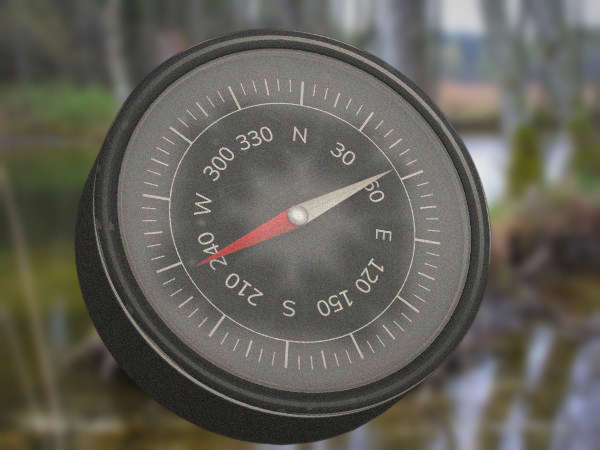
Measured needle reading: 235 °
